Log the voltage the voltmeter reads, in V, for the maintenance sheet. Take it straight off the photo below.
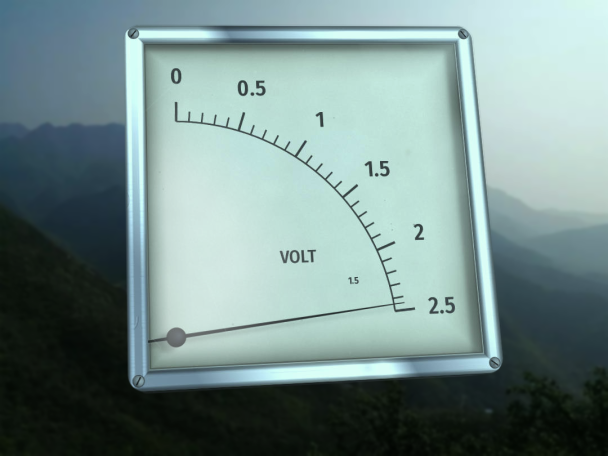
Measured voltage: 2.45 V
